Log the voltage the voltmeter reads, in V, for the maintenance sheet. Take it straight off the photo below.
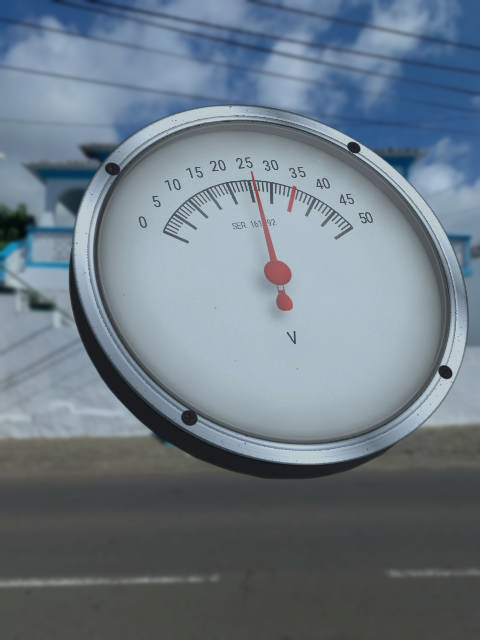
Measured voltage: 25 V
